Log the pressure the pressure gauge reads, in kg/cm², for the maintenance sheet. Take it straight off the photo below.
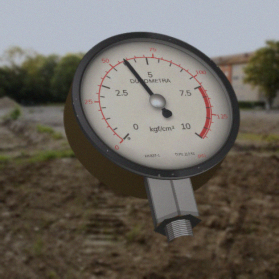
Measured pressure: 4 kg/cm²
